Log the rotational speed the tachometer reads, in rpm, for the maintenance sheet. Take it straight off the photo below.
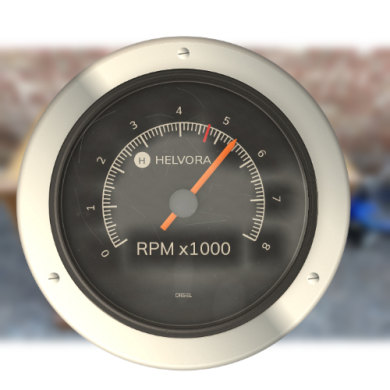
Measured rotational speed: 5400 rpm
